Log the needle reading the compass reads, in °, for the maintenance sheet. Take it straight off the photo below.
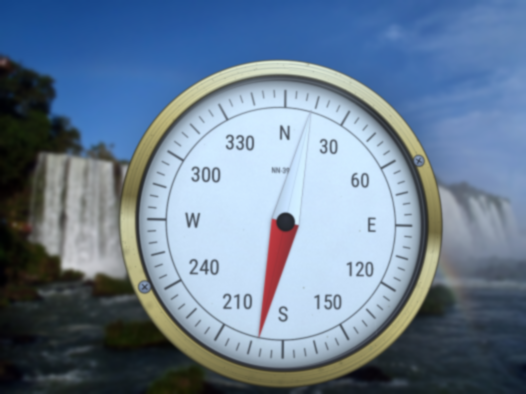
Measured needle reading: 192.5 °
